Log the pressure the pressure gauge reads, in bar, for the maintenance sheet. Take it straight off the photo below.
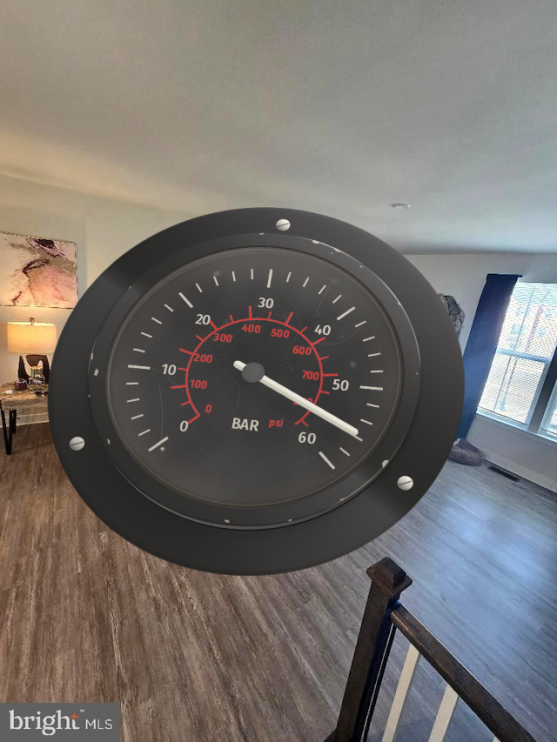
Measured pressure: 56 bar
